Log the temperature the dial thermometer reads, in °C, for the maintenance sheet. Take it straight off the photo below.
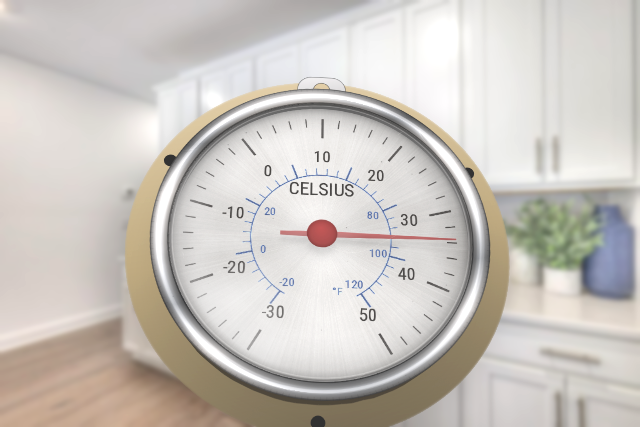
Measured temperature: 34 °C
